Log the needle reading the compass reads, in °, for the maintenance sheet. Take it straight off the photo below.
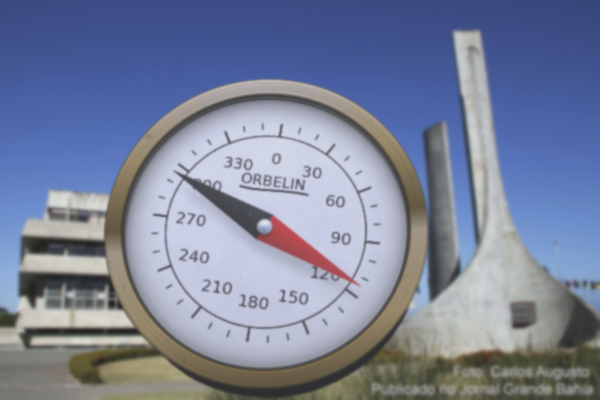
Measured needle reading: 115 °
